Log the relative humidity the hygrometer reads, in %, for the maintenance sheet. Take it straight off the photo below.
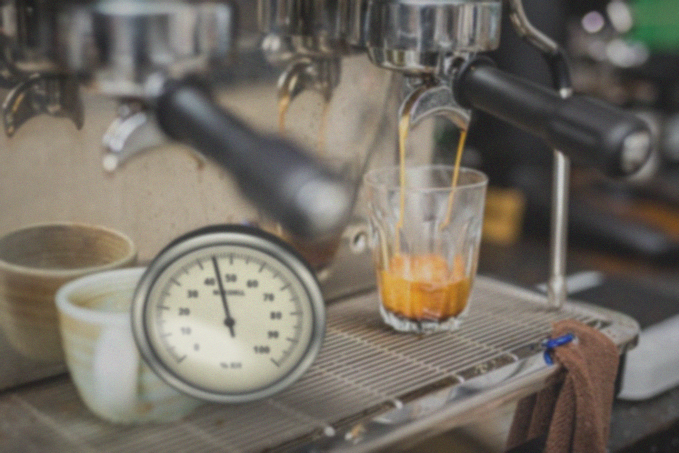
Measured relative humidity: 45 %
